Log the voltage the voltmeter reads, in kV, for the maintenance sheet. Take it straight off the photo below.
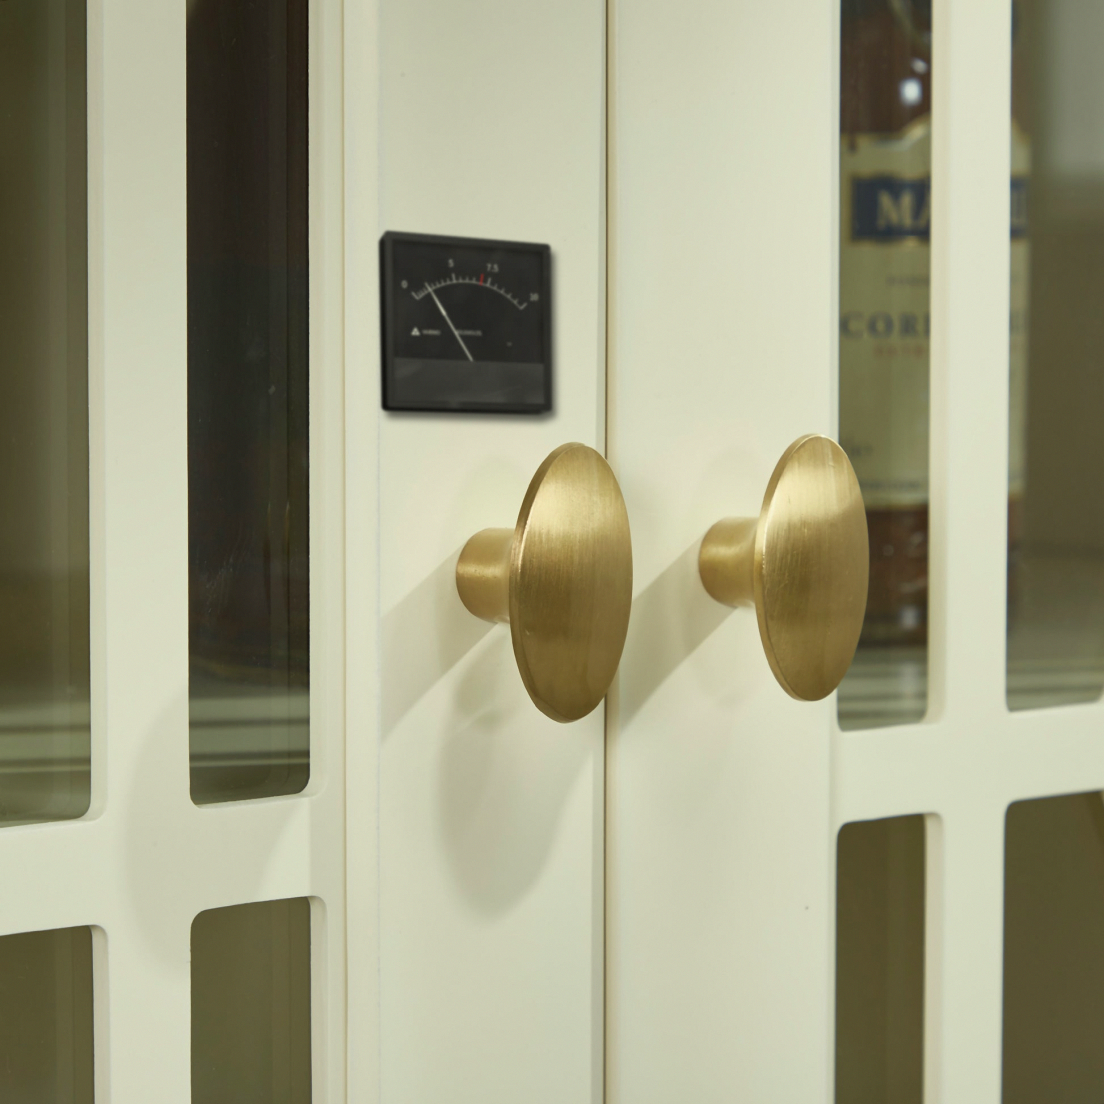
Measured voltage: 2.5 kV
